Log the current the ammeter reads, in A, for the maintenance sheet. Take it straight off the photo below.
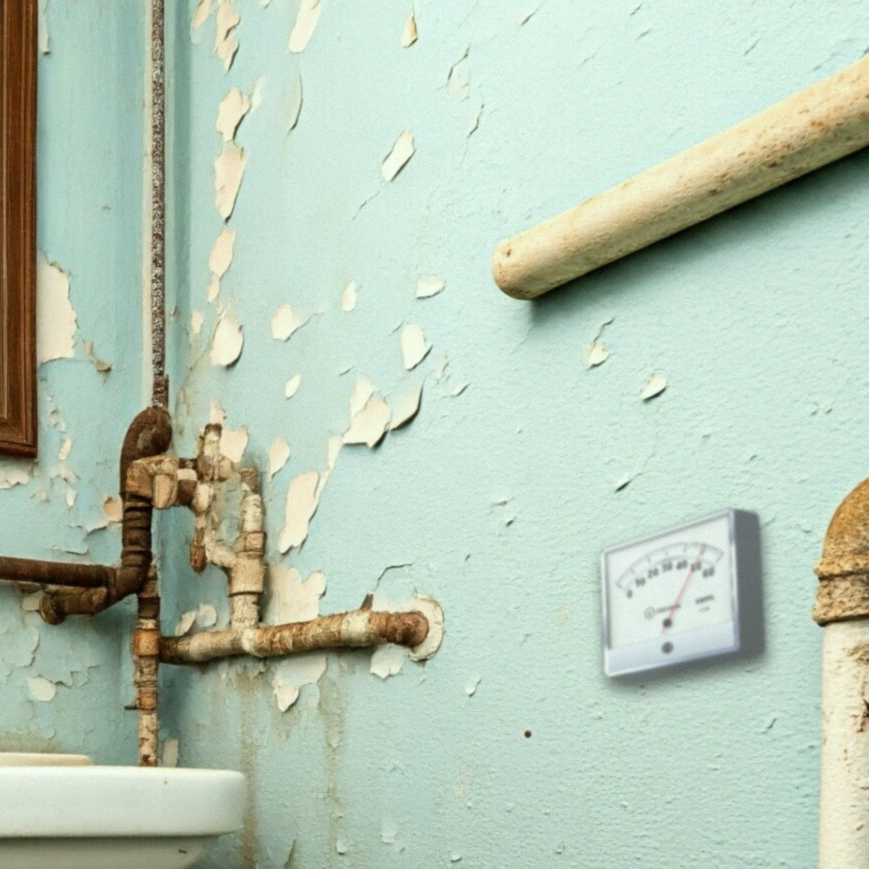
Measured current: 50 A
